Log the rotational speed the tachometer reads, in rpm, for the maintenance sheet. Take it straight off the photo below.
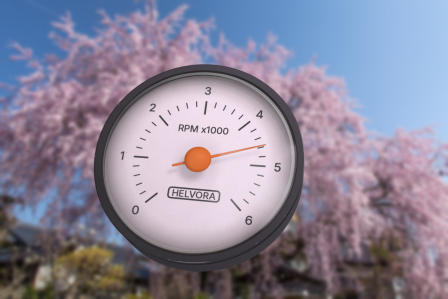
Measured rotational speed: 4600 rpm
